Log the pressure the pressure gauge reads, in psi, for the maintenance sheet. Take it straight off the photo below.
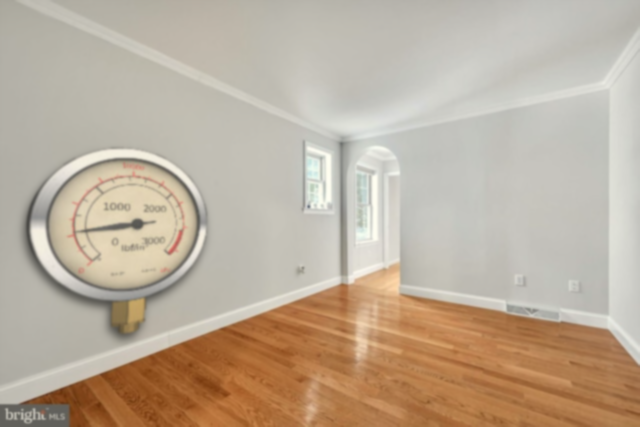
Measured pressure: 400 psi
